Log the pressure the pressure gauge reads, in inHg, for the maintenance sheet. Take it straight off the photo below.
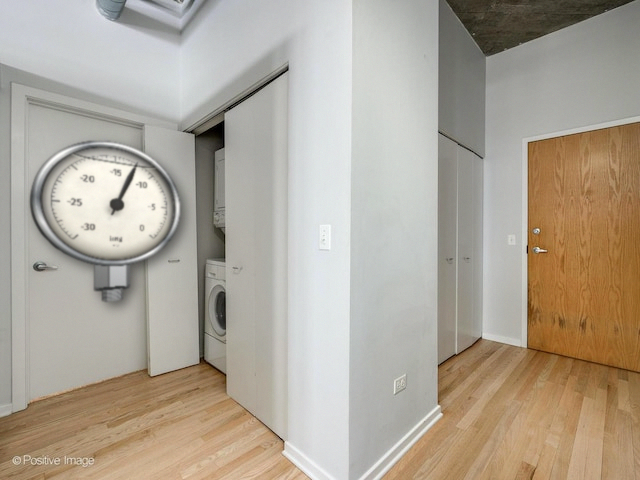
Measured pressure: -12.5 inHg
